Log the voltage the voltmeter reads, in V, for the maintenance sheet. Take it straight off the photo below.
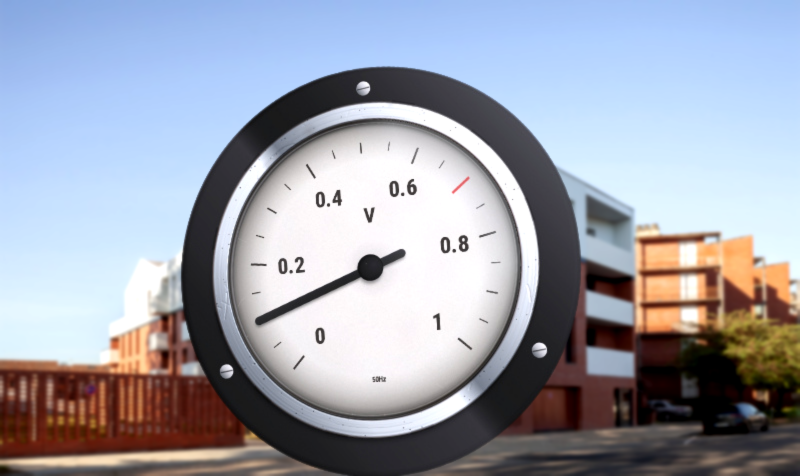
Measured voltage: 0.1 V
